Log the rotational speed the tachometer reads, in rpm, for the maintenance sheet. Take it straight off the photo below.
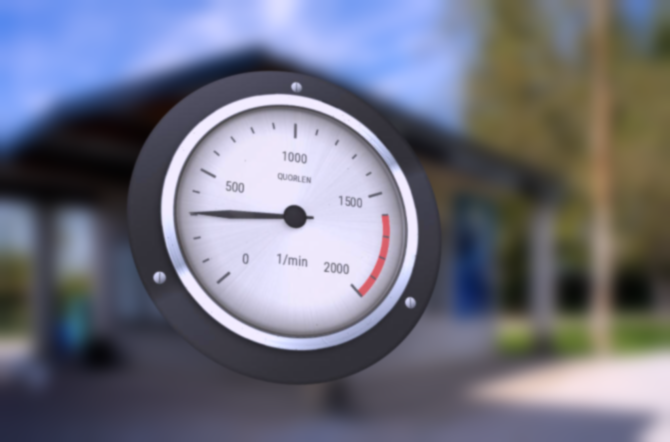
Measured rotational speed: 300 rpm
